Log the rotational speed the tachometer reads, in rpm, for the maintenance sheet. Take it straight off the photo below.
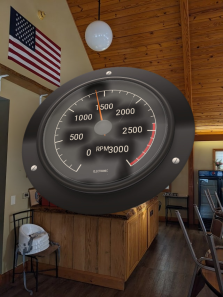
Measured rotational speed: 1400 rpm
